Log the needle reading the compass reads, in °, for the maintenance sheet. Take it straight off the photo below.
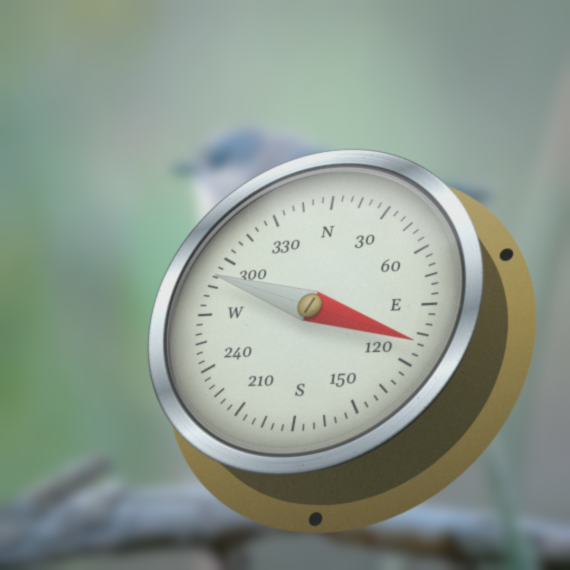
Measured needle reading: 110 °
